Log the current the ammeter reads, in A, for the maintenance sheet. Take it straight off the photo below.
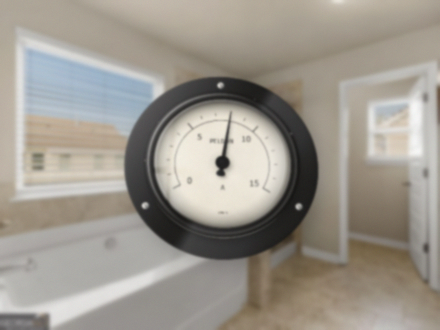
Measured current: 8 A
